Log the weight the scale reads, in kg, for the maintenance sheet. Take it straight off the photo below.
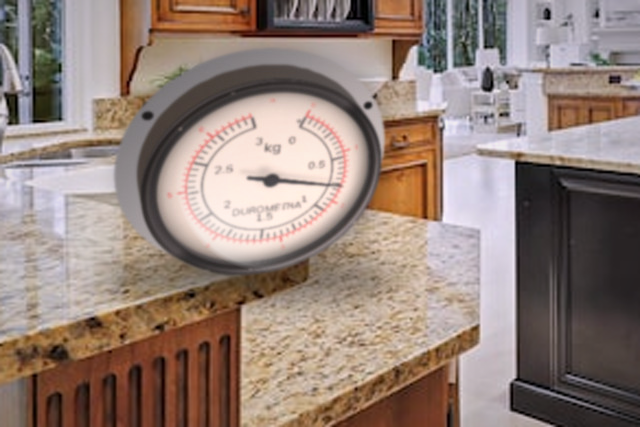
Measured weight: 0.75 kg
